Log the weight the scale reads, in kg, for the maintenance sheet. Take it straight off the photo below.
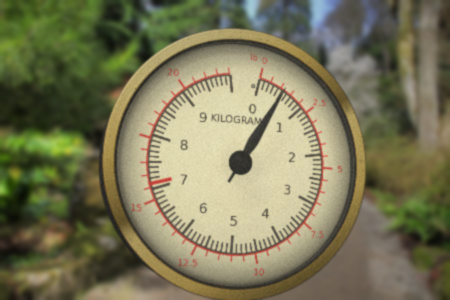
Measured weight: 0.5 kg
